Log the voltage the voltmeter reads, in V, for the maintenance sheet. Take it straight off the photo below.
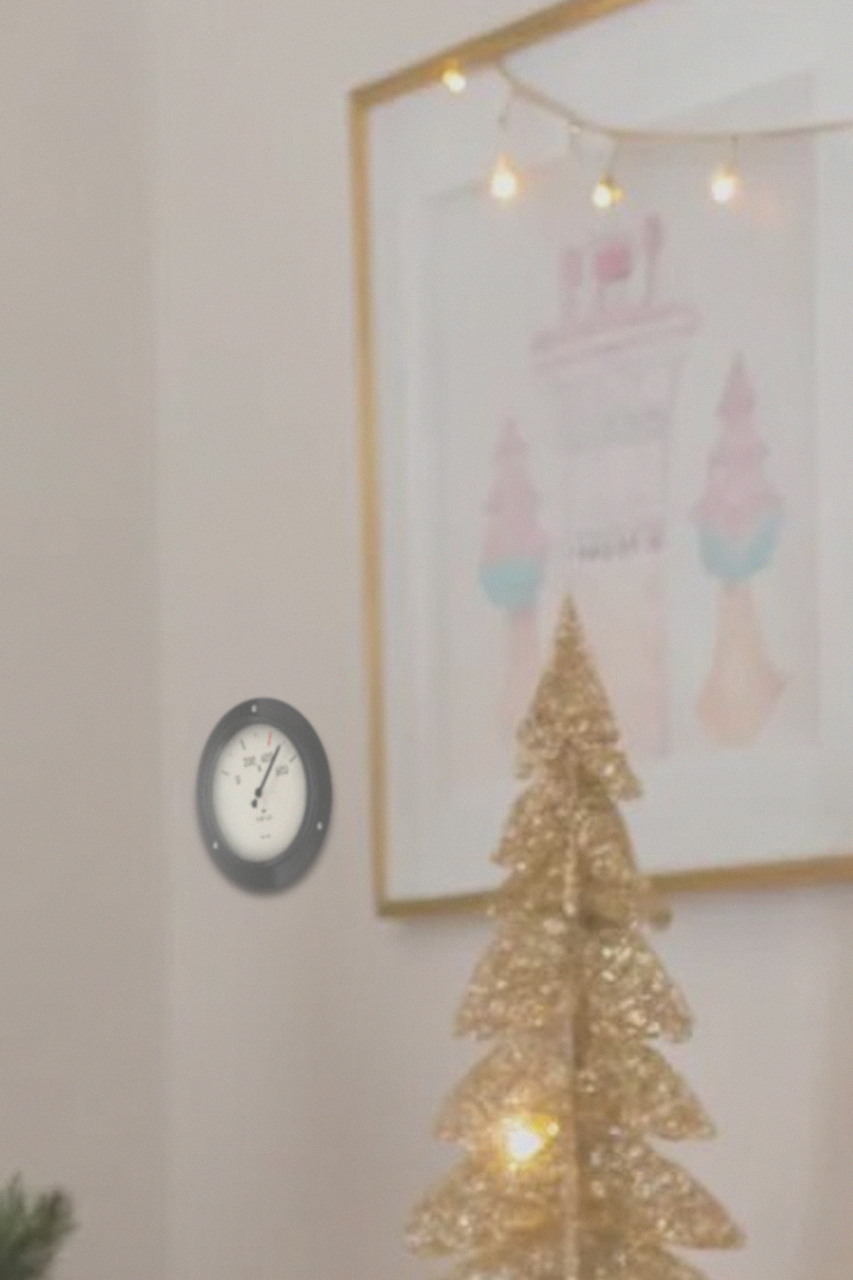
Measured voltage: 500 V
